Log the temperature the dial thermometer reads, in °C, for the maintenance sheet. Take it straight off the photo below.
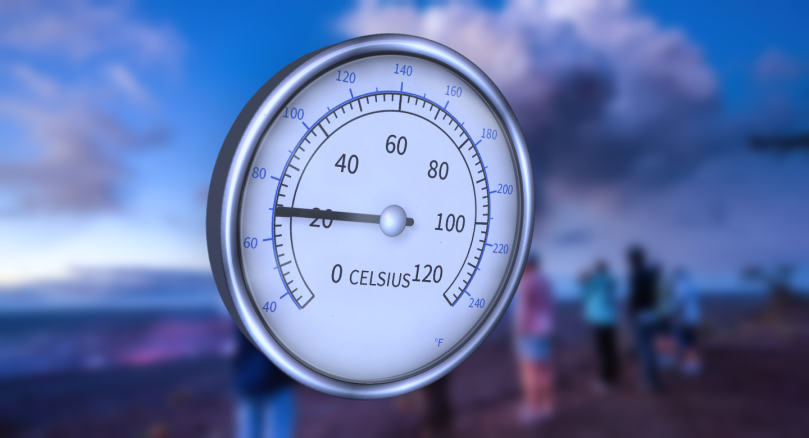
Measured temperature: 21 °C
